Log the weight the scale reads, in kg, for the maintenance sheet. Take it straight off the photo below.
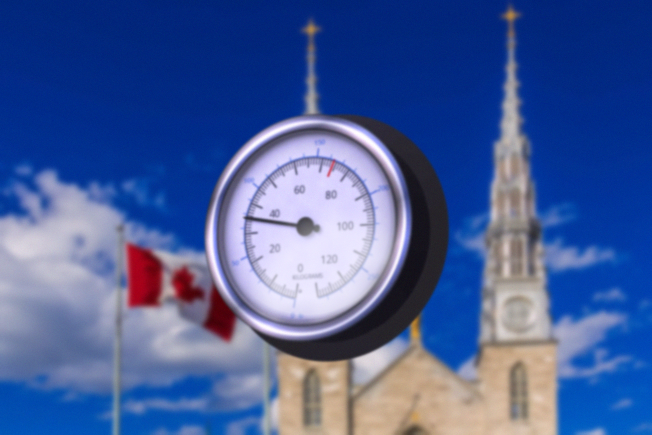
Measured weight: 35 kg
